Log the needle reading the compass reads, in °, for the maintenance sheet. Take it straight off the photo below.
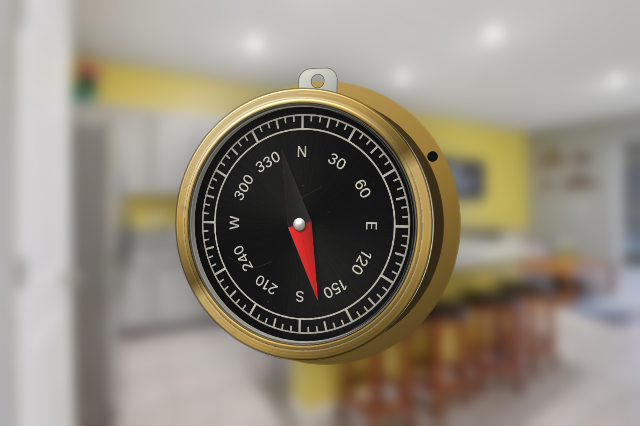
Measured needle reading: 165 °
